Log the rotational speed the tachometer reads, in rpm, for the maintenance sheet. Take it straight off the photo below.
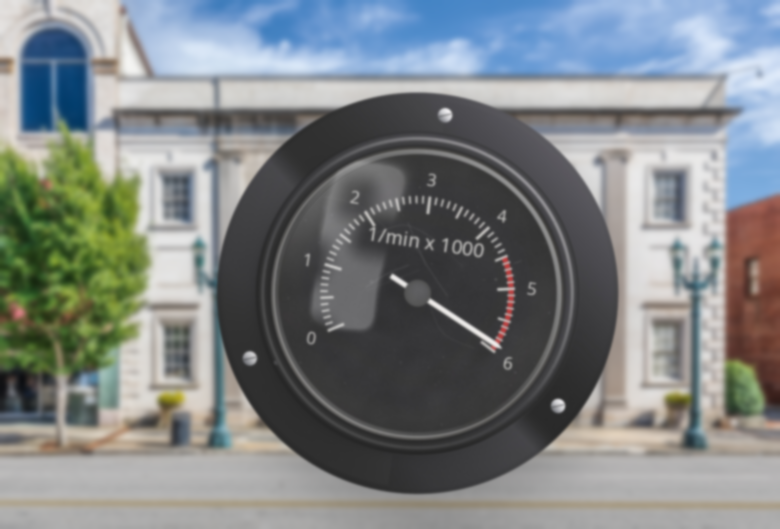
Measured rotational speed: 5900 rpm
